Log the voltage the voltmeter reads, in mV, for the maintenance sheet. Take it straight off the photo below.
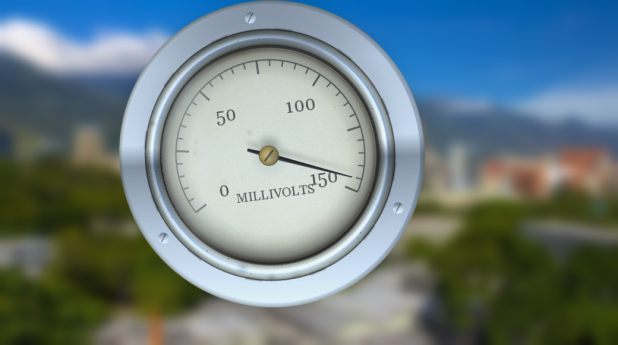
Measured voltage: 145 mV
